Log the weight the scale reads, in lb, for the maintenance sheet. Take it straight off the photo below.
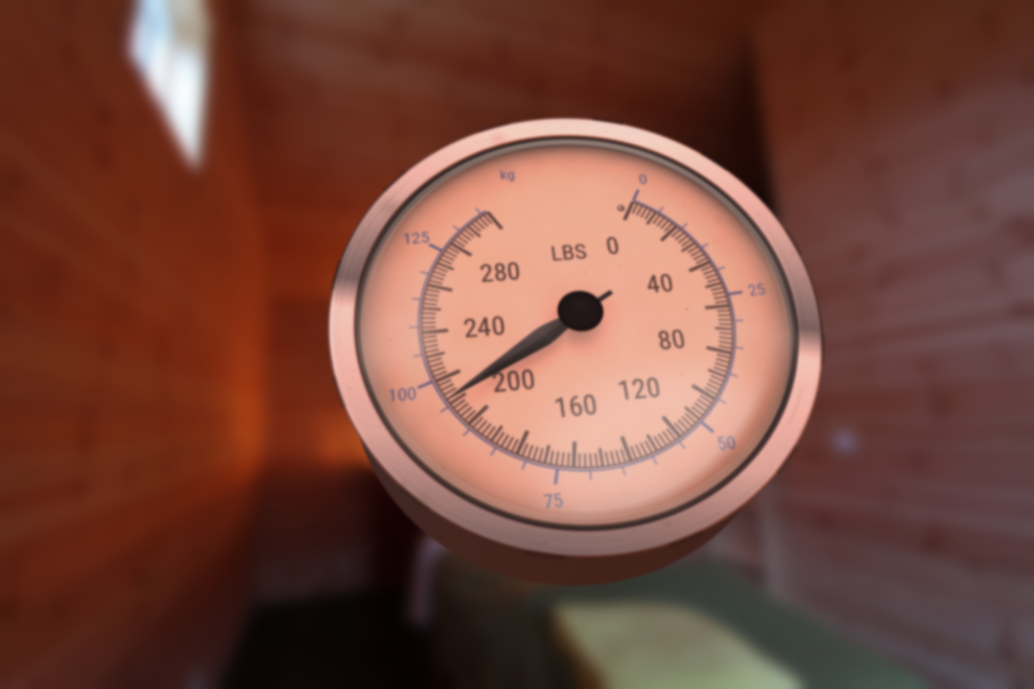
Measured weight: 210 lb
